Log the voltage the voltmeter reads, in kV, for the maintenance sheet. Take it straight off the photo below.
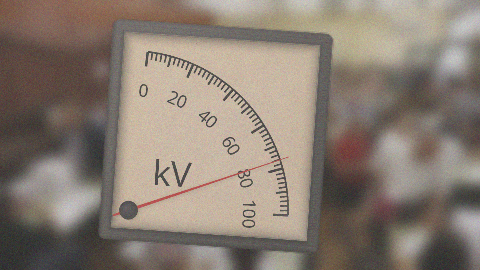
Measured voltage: 76 kV
